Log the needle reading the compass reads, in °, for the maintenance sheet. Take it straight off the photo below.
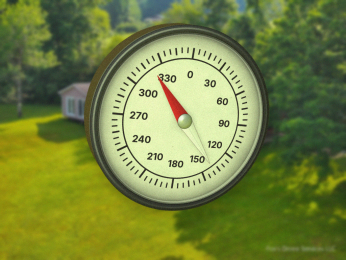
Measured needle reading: 320 °
